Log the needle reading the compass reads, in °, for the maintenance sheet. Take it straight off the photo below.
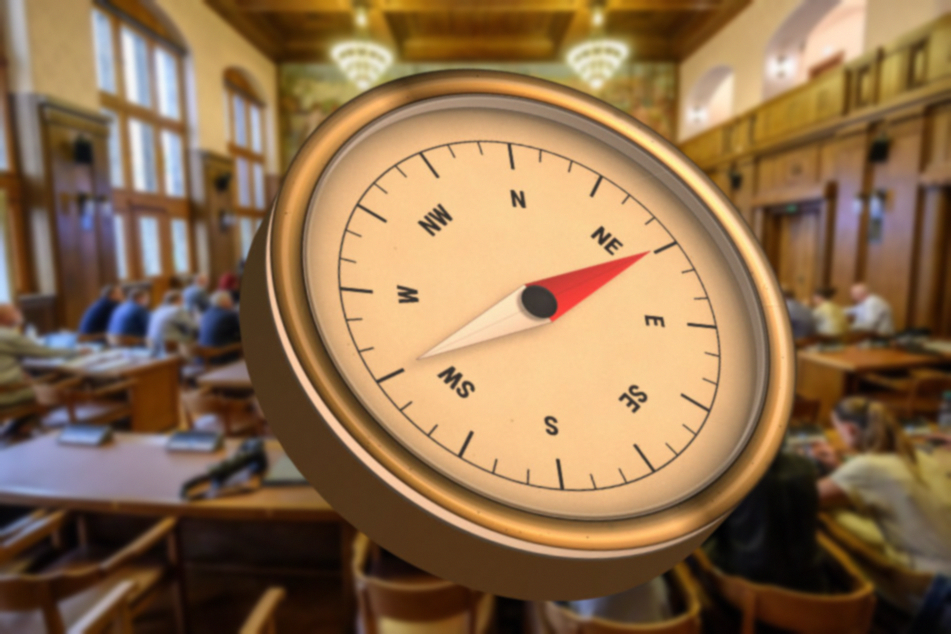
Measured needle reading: 60 °
